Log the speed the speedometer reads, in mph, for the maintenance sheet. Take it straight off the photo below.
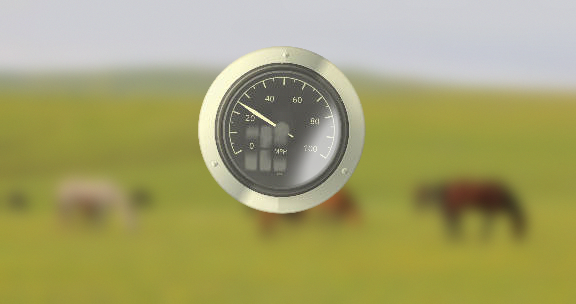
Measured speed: 25 mph
